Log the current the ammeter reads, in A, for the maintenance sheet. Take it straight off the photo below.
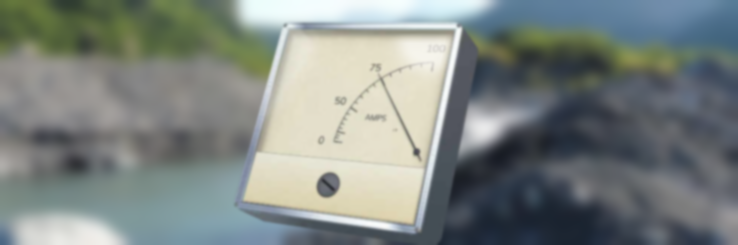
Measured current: 75 A
